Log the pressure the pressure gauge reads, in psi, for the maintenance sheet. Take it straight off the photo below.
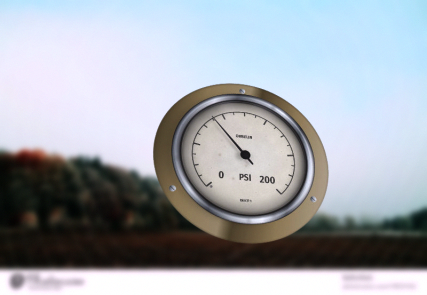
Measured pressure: 70 psi
